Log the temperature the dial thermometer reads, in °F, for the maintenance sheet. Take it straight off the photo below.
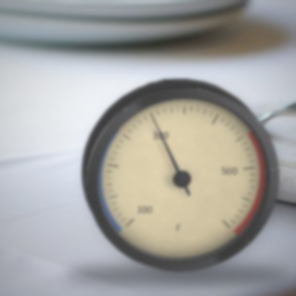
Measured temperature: 300 °F
